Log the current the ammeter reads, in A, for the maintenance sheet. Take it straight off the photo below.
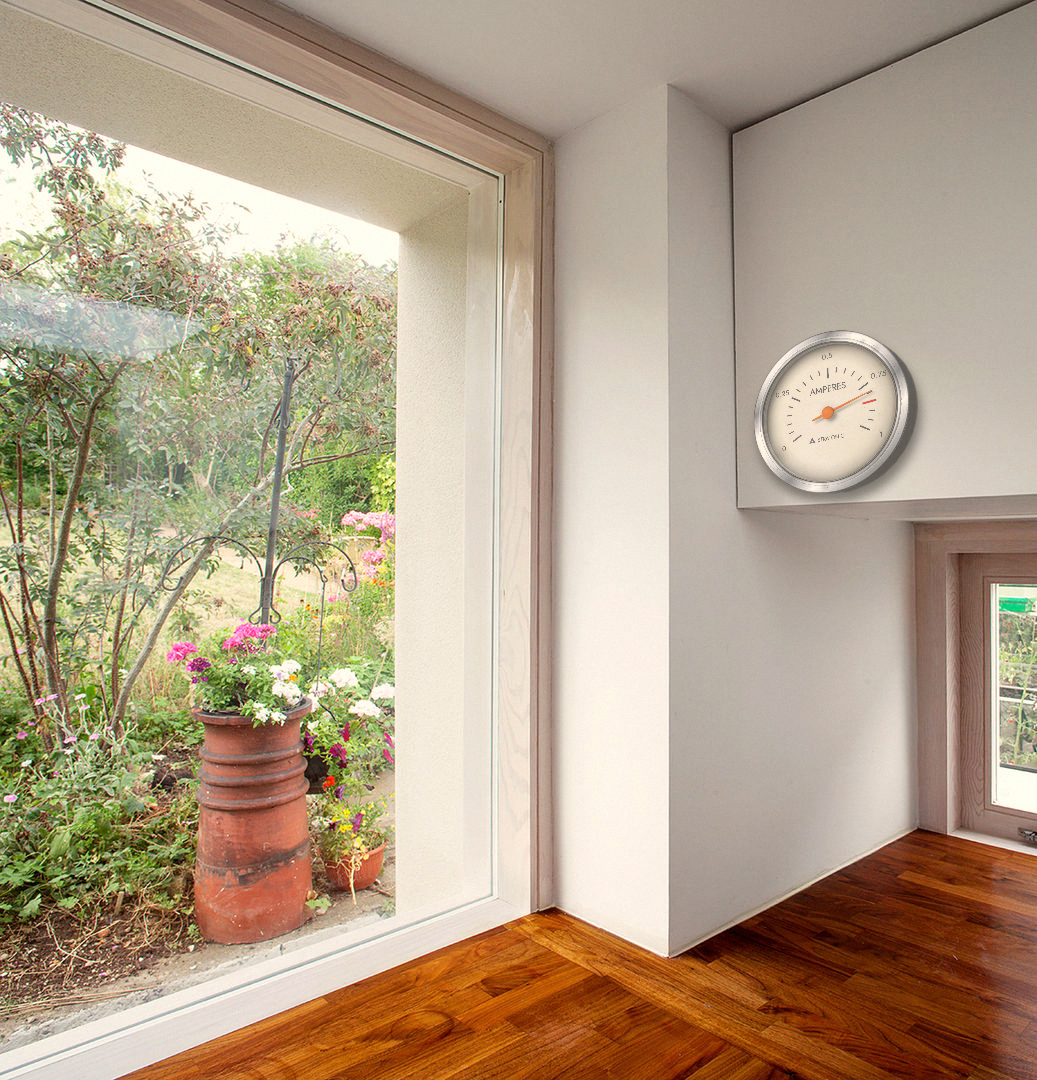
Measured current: 0.8 A
